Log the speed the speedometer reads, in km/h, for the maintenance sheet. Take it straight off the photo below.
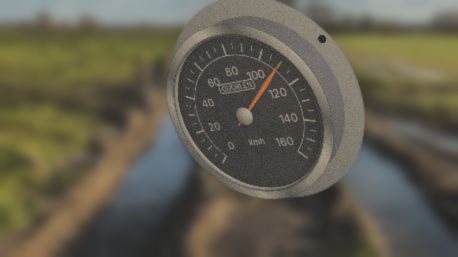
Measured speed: 110 km/h
